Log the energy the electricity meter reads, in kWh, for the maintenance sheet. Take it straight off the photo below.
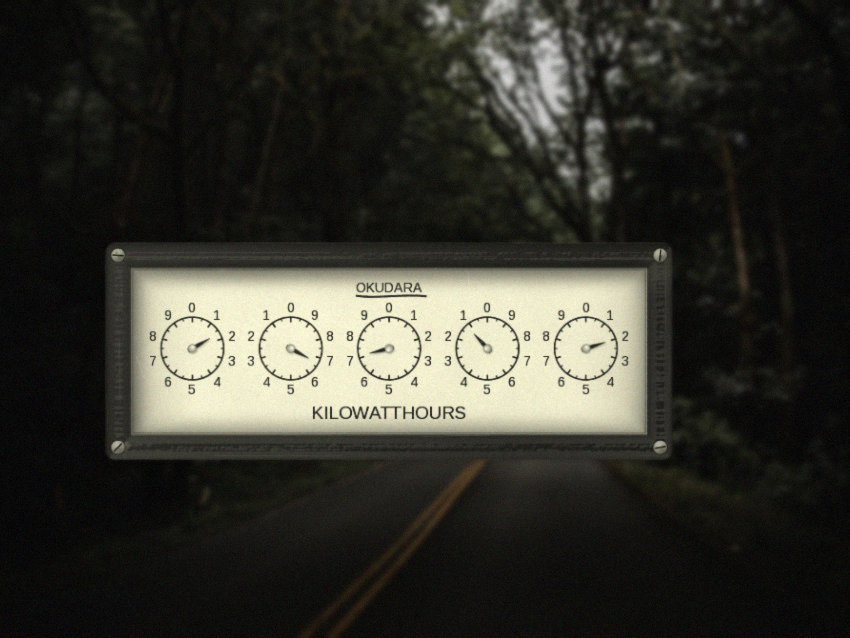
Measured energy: 16712 kWh
